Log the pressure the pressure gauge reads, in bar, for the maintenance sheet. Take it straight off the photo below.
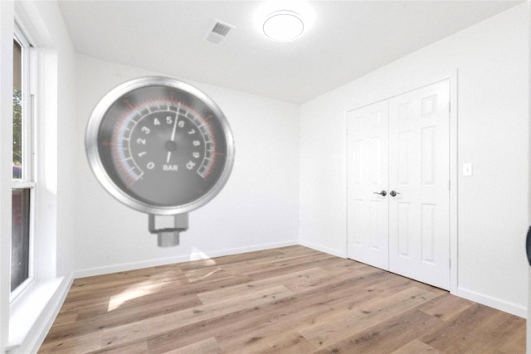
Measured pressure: 5.5 bar
